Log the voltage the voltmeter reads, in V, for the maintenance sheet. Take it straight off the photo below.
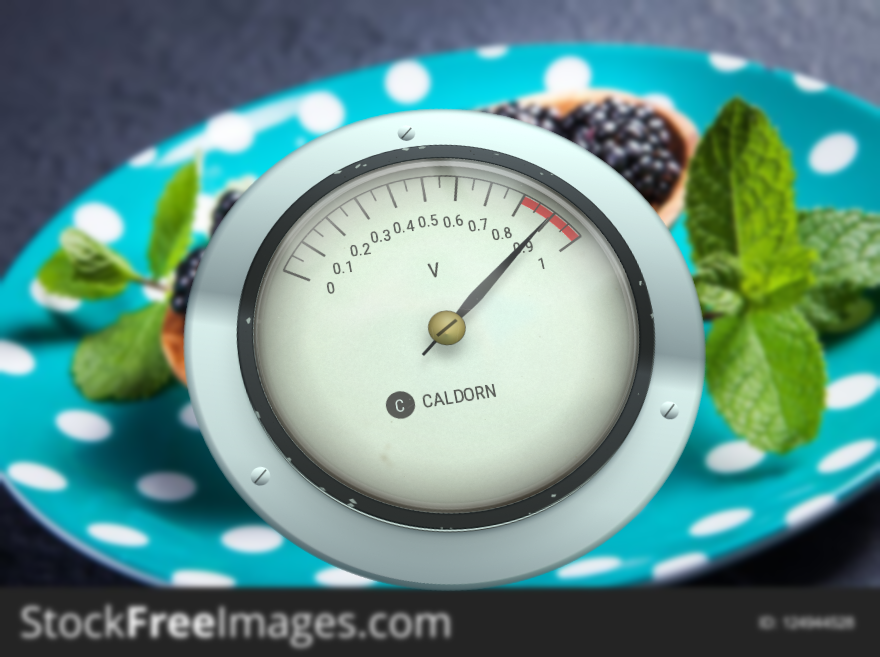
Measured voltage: 0.9 V
